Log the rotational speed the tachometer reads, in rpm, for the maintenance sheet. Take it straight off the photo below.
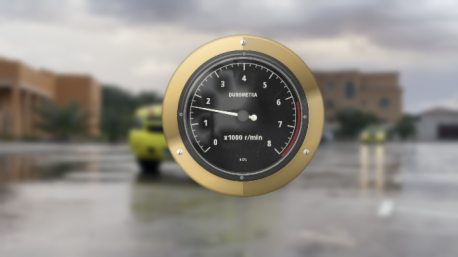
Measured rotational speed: 1600 rpm
